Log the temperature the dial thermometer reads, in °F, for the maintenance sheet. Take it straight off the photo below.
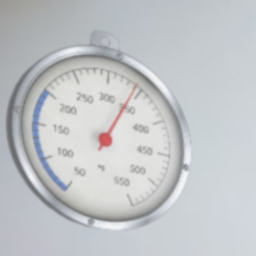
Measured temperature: 340 °F
